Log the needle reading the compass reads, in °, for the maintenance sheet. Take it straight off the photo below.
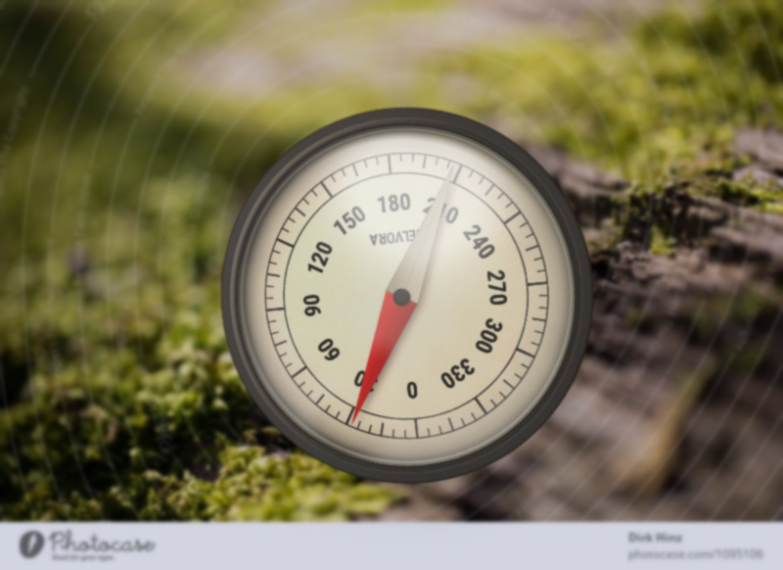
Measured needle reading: 27.5 °
